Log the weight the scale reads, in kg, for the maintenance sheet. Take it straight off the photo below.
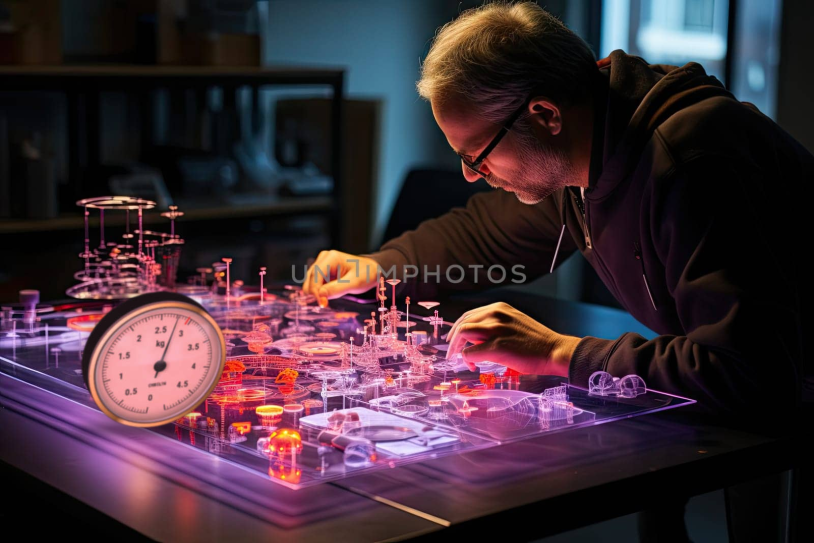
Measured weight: 2.75 kg
